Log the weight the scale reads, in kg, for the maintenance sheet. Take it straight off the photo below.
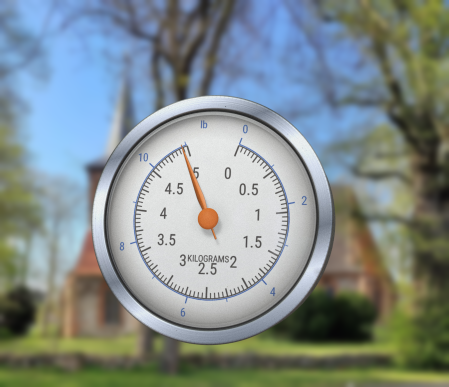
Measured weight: 4.95 kg
